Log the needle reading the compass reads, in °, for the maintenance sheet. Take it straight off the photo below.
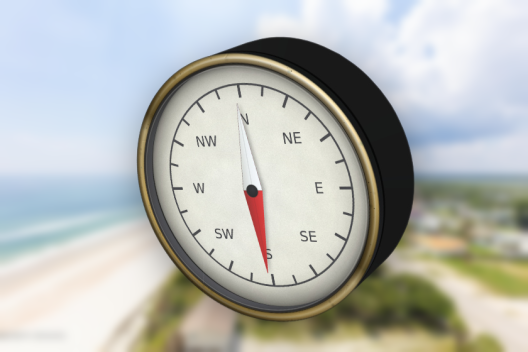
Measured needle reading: 180 °
